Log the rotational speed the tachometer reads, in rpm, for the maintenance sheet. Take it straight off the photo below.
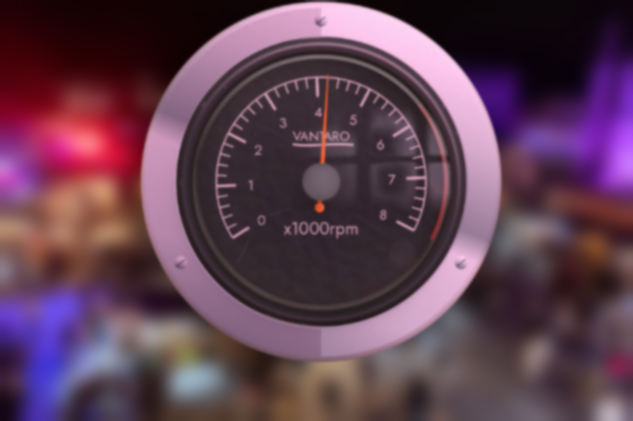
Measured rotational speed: 4200 rpm
